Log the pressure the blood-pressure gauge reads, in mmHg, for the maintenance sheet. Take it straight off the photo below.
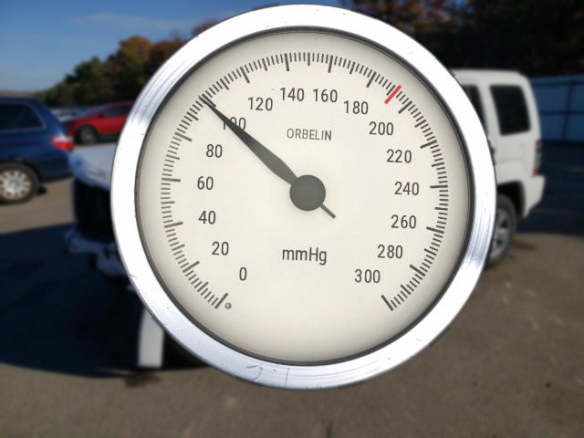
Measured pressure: 98 mmHg
